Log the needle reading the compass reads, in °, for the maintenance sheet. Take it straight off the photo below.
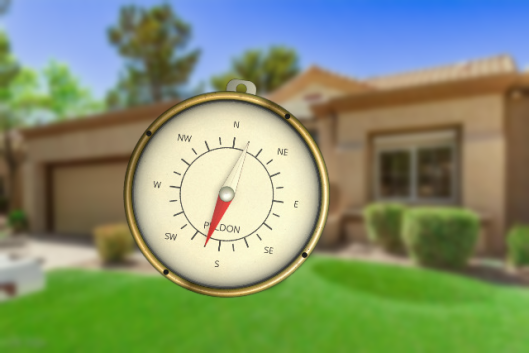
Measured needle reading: 195 °
